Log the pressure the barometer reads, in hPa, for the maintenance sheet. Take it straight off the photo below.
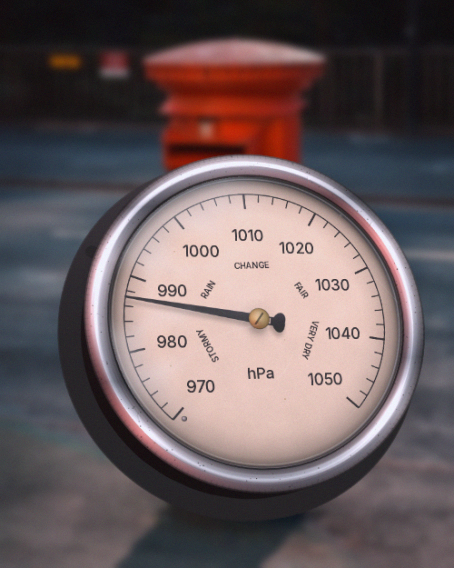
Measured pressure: 987 hPa
